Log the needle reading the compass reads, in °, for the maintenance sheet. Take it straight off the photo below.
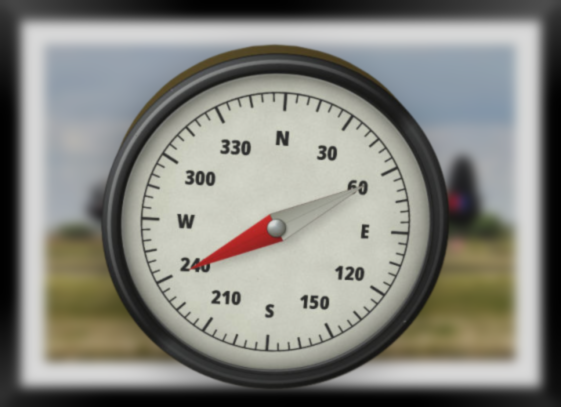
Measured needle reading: 240 °
